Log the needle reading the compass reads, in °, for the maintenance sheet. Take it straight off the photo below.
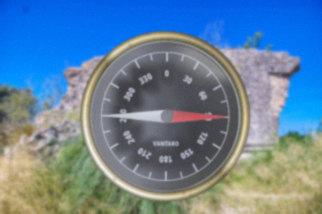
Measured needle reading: 90 °
